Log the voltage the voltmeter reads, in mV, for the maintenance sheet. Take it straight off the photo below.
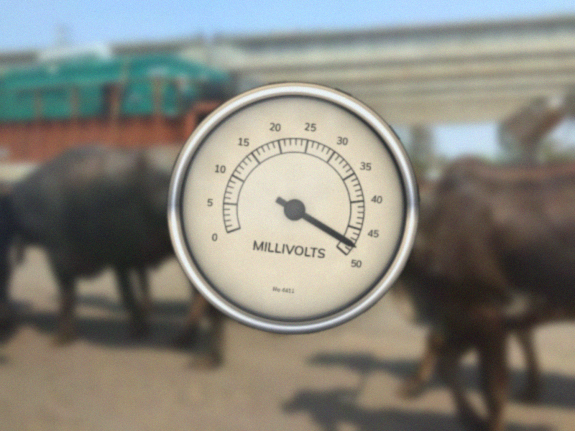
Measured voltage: 48 mV
